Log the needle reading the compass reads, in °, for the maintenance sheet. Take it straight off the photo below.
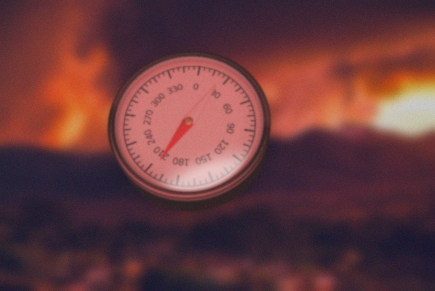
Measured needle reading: 205 °
